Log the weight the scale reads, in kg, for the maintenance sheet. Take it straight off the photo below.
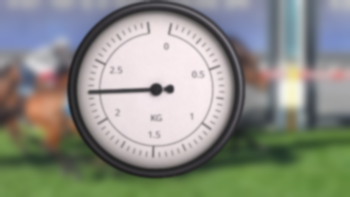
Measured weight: 2.25 kg
